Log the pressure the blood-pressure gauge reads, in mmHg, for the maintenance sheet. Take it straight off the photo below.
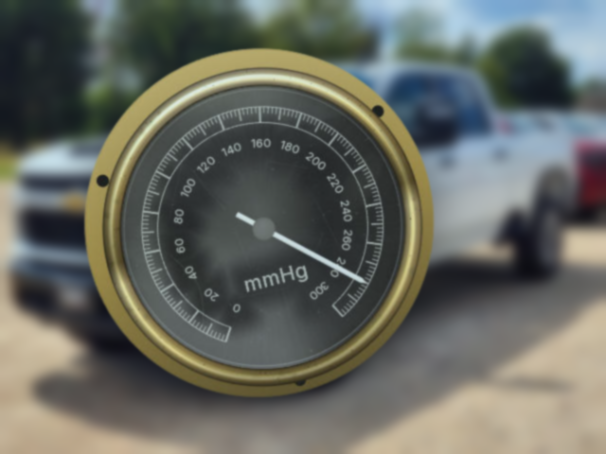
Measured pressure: 280 mmHg
